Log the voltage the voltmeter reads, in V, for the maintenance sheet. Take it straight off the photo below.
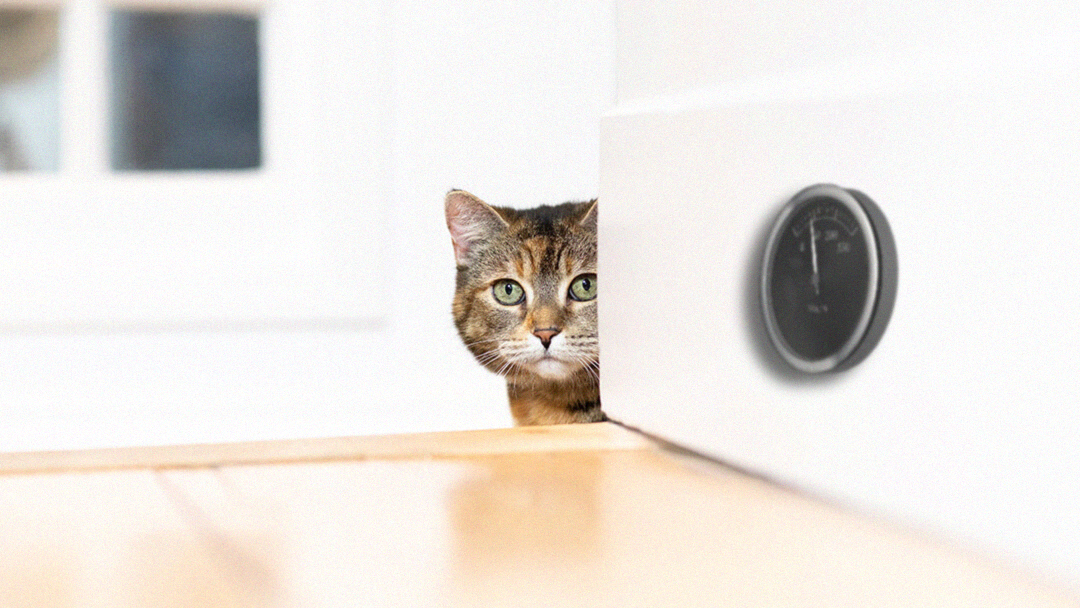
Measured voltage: 50 V
